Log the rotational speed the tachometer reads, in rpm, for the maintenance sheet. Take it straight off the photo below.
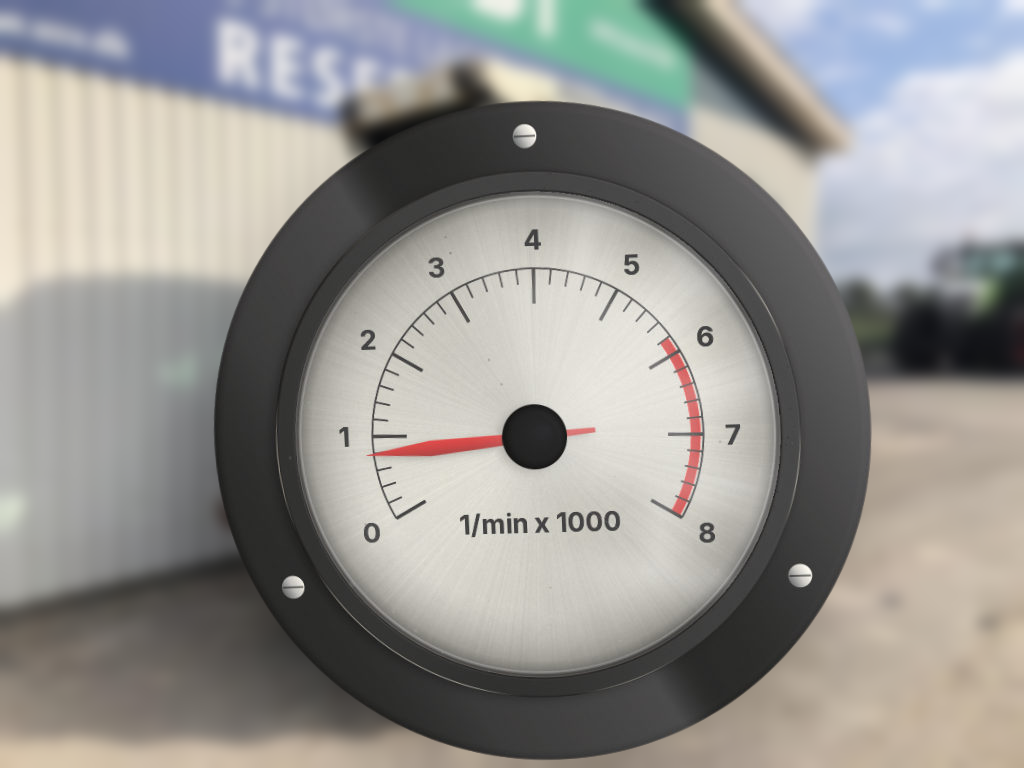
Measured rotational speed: 800 rpm
